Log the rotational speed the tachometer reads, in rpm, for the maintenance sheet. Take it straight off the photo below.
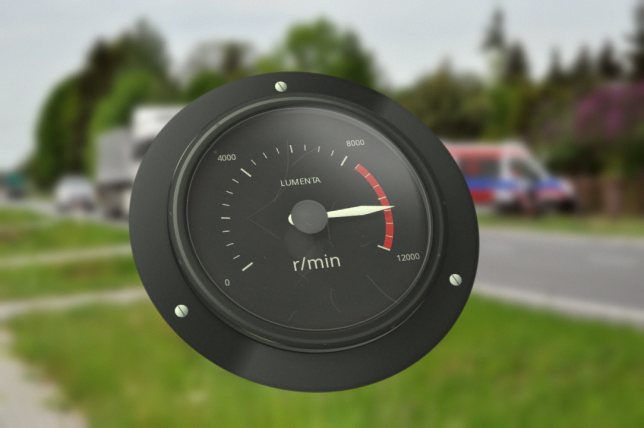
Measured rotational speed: 10500 rpm
